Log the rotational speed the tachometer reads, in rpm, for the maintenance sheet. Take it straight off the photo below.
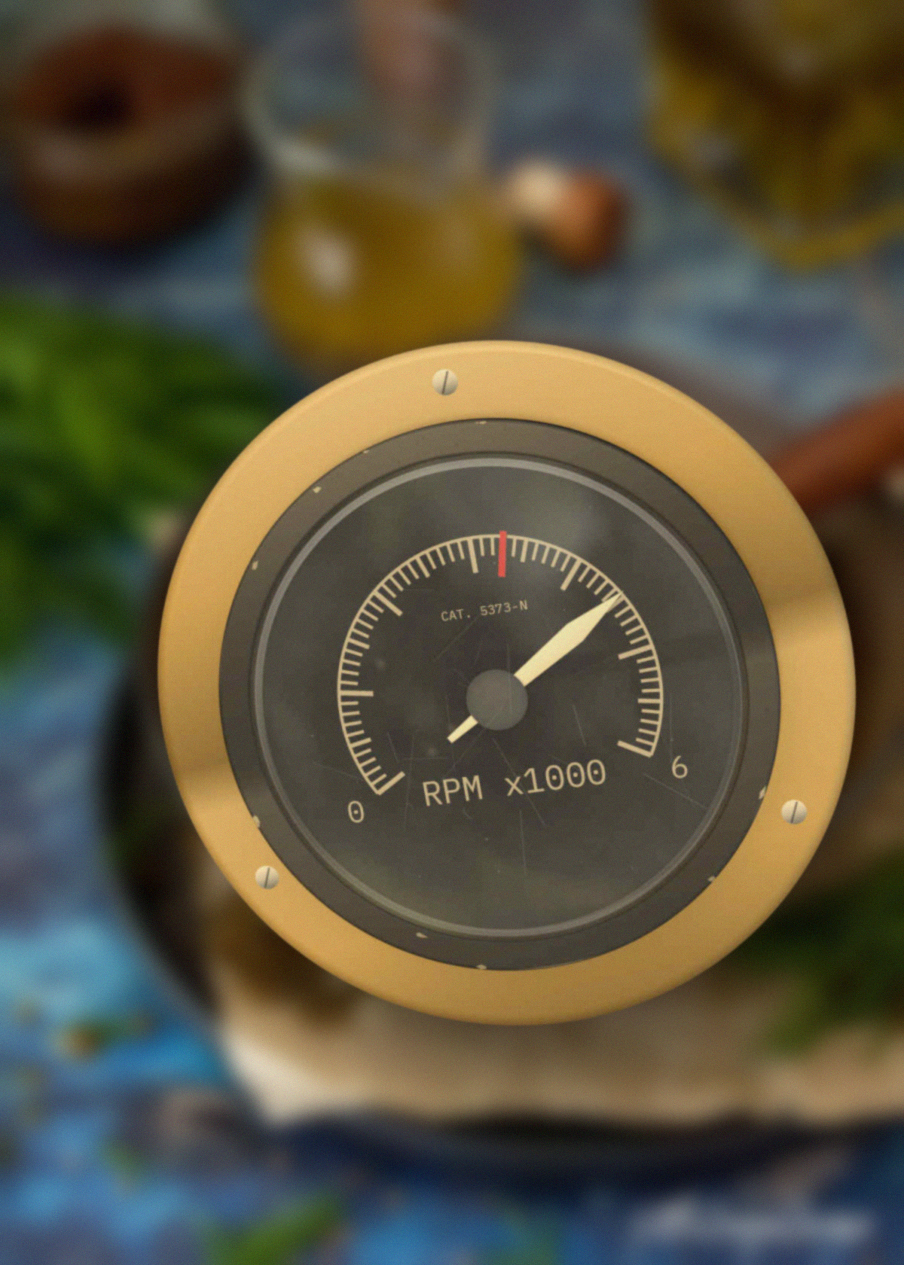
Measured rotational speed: 4450 rpm
